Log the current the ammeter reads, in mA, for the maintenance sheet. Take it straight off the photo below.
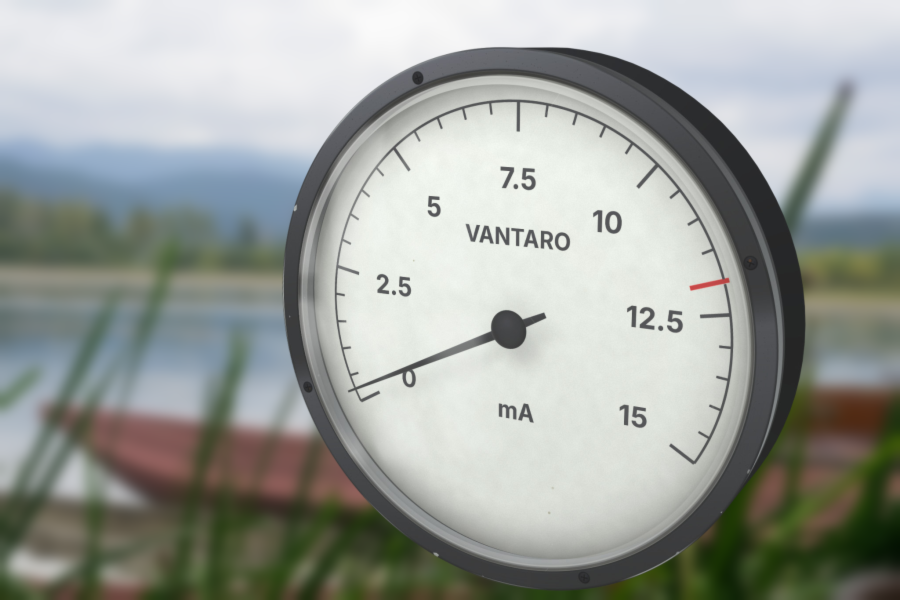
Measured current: 0.25 mA
